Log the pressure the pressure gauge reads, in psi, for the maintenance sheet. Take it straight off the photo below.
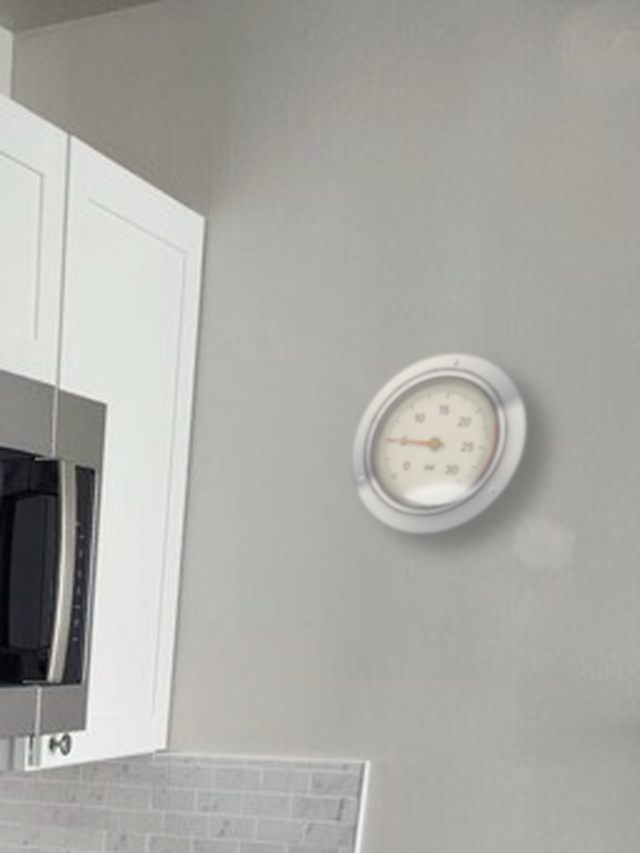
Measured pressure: 5 psi
